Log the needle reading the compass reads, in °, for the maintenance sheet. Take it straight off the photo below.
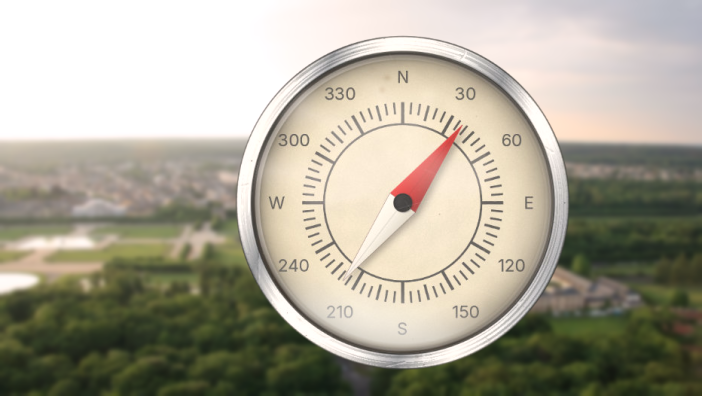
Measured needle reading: 37.5 °
